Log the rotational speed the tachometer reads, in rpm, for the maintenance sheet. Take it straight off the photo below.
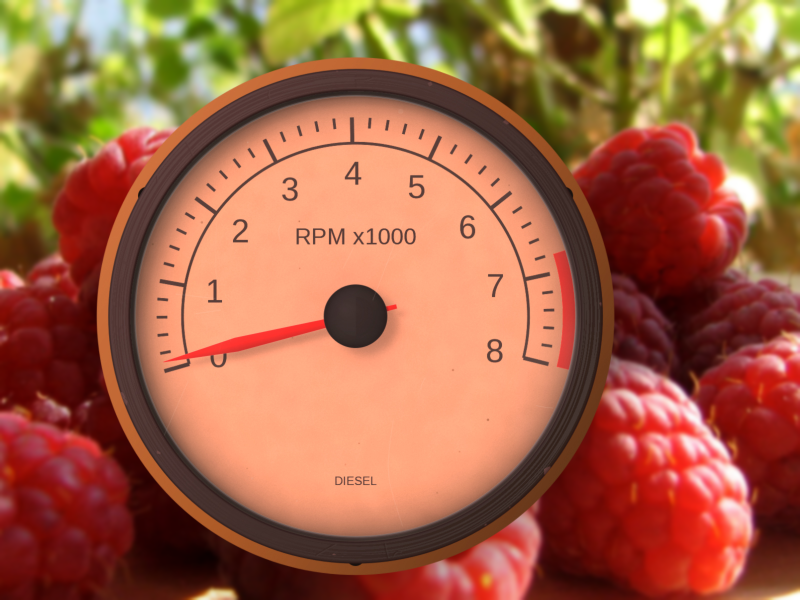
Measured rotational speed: 100 rpm
